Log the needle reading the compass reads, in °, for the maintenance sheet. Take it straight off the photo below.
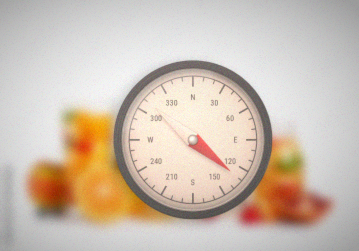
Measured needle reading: 130 °
